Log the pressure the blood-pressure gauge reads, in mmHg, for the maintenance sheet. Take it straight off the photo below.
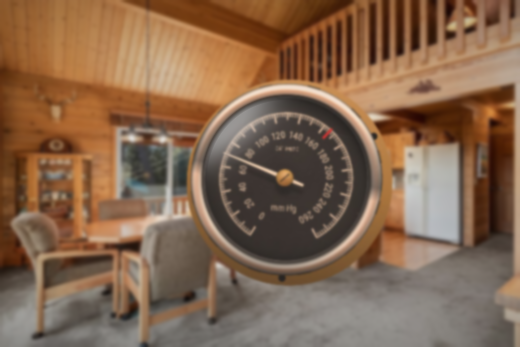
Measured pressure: 70 mmHg
